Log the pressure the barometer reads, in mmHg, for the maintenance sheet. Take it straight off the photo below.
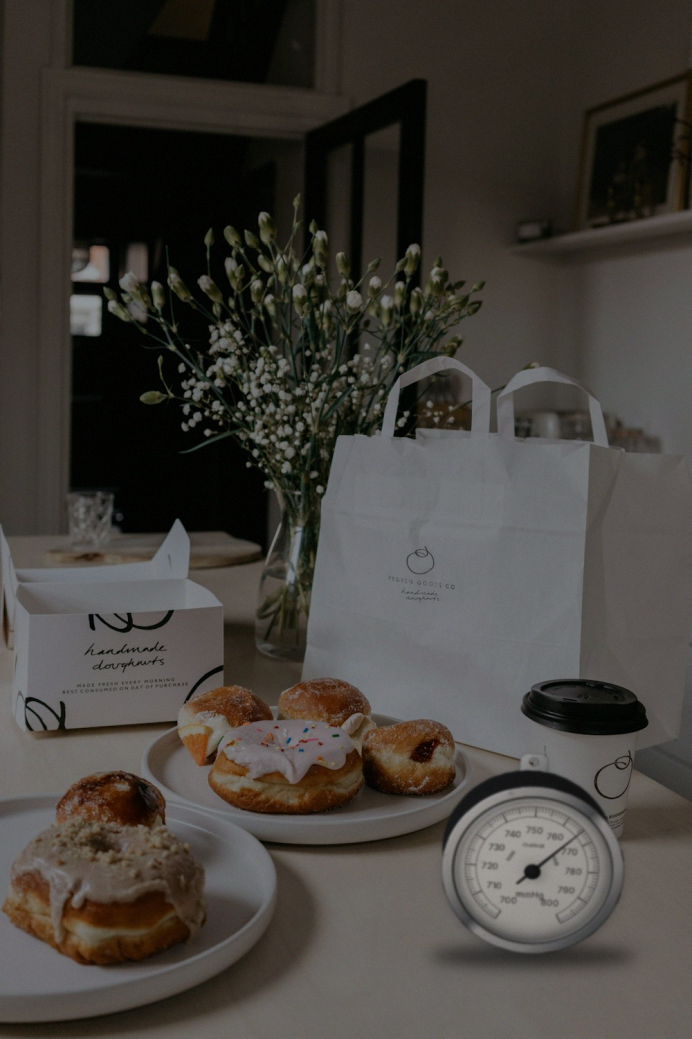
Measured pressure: 765 mmHg
